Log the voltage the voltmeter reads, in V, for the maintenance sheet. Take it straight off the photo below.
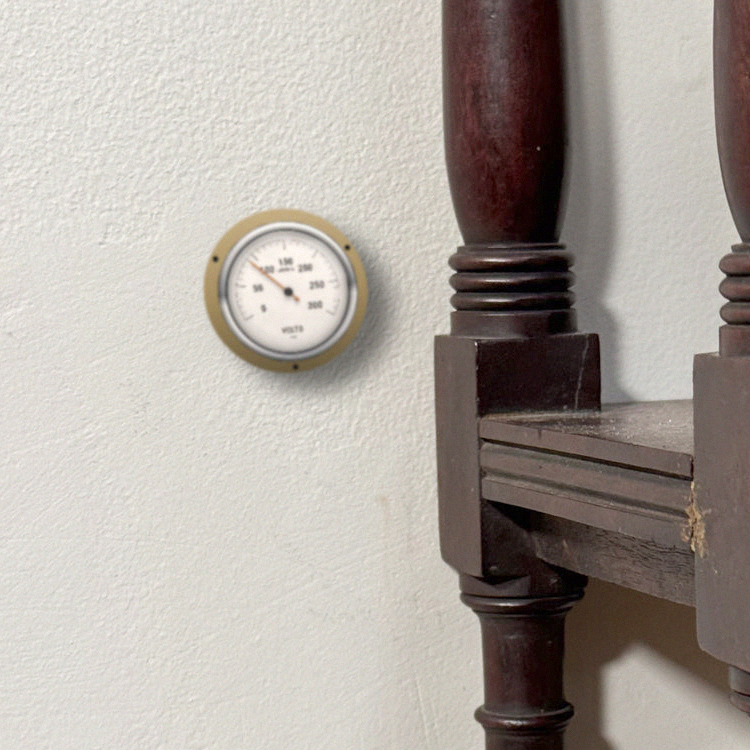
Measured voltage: 90 V
